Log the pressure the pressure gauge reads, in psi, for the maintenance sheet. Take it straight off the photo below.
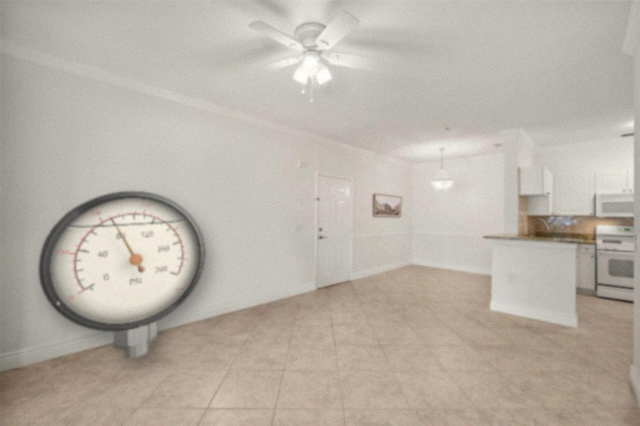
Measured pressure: 80 psi
